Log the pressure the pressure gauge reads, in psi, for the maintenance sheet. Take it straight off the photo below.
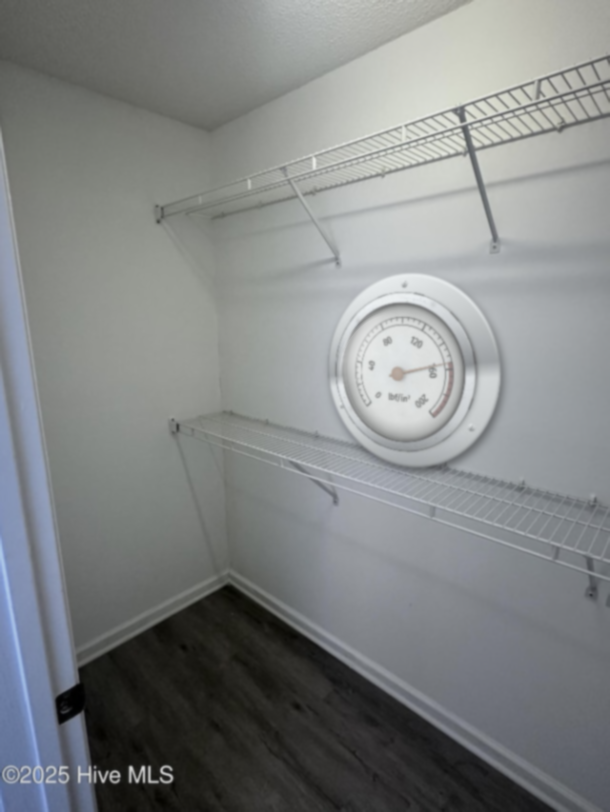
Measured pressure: 155 psi
